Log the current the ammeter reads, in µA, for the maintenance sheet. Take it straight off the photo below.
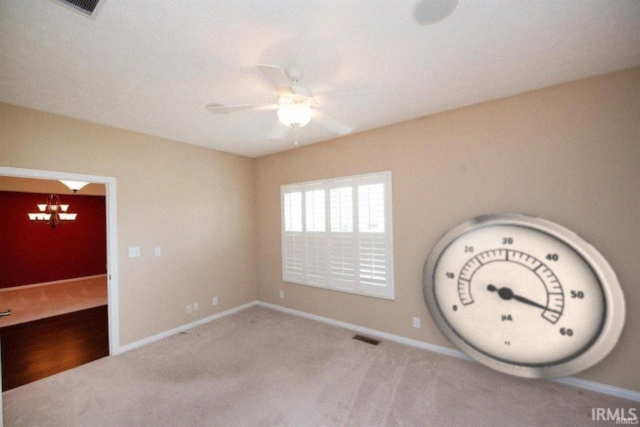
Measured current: 56 µA
